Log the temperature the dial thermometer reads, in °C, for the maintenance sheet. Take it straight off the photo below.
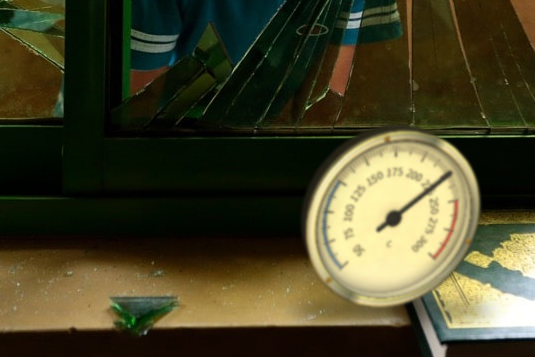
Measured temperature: 225 °C
